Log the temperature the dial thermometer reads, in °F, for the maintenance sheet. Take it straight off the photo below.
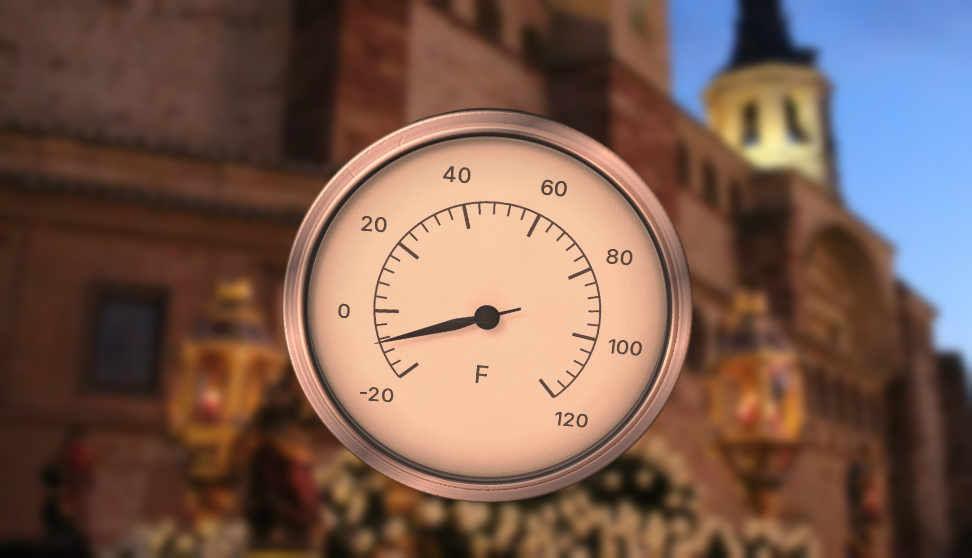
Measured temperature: -8 °F
